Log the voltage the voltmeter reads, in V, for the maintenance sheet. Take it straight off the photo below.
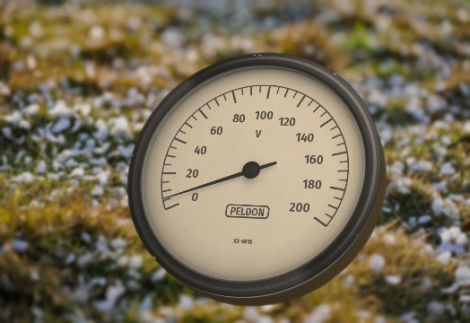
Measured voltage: 5 V
